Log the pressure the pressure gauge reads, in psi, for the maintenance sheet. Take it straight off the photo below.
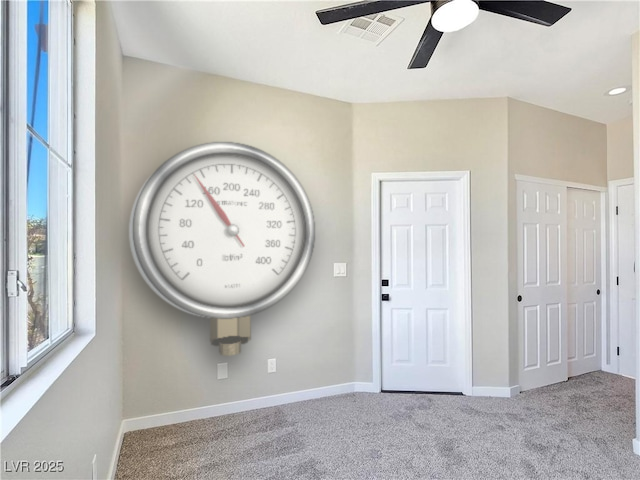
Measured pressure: 150 psi
